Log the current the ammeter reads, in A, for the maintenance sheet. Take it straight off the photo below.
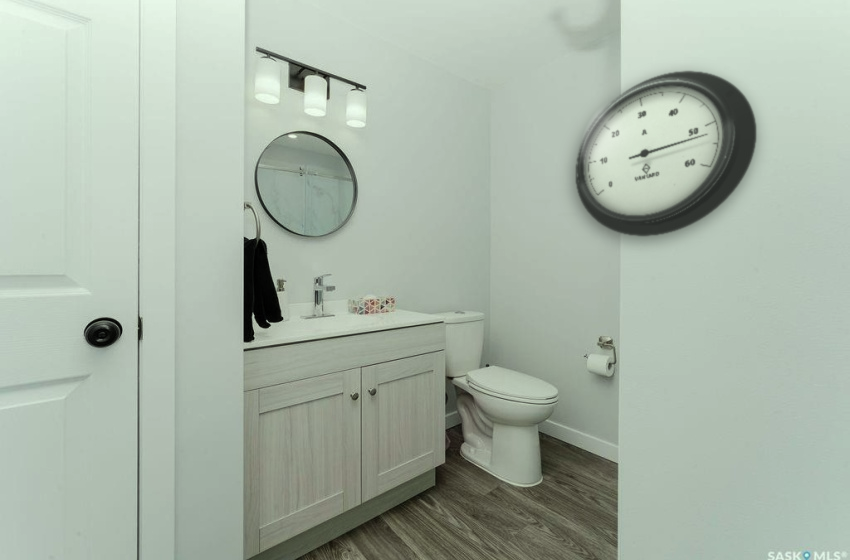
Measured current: 52.5 A
